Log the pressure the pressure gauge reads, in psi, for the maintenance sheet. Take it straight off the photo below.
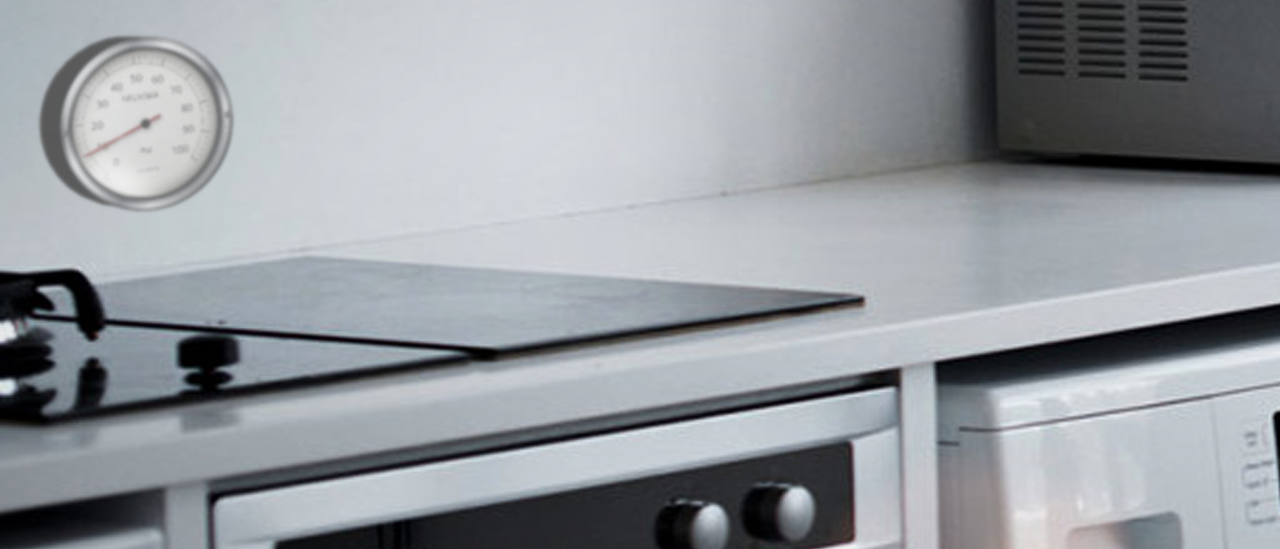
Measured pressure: 10 psi
